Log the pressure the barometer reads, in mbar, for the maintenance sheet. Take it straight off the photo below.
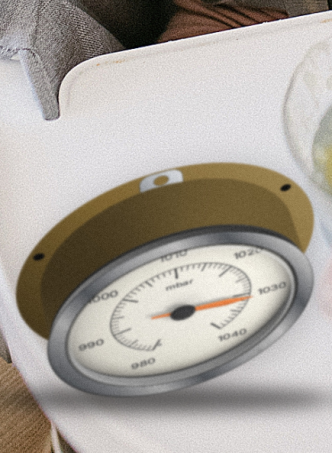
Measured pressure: 1030 mbar
